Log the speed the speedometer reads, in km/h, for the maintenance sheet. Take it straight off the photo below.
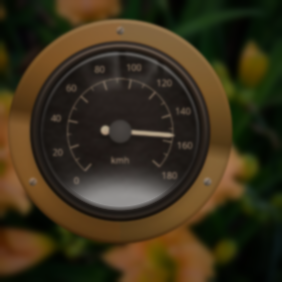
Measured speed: 155 km/h
